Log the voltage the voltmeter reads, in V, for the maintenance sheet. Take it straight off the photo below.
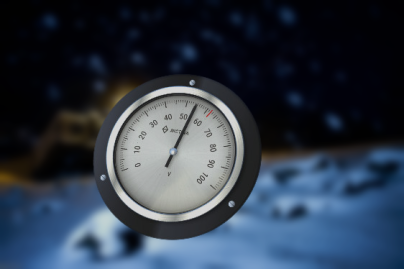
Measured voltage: 55 V
